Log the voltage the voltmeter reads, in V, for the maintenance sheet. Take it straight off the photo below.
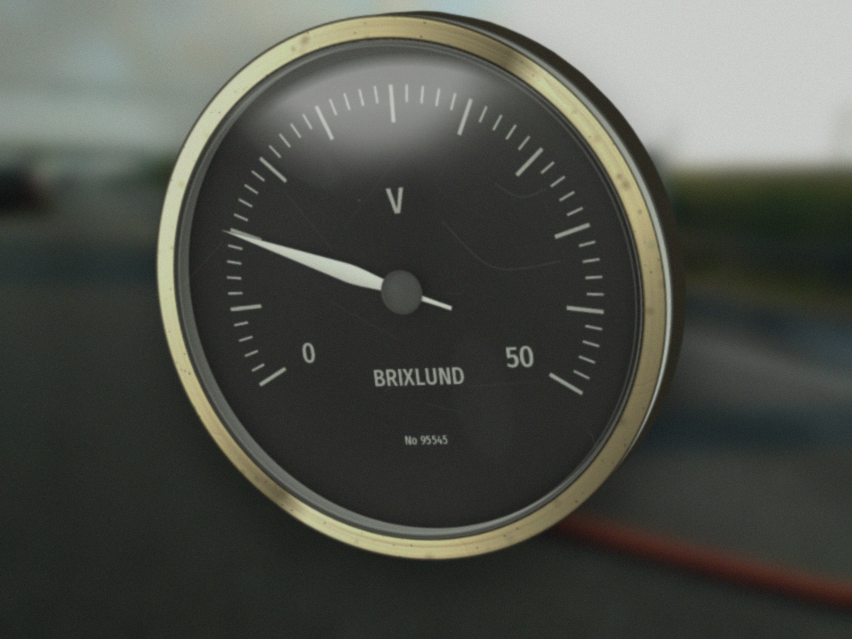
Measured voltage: 10 V
